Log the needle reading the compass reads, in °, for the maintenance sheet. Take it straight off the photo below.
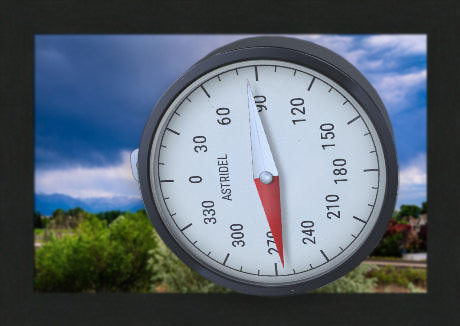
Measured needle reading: 265 °
